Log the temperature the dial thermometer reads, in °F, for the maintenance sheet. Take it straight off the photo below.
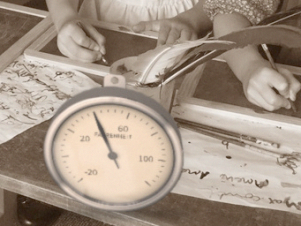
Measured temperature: 40 °F
